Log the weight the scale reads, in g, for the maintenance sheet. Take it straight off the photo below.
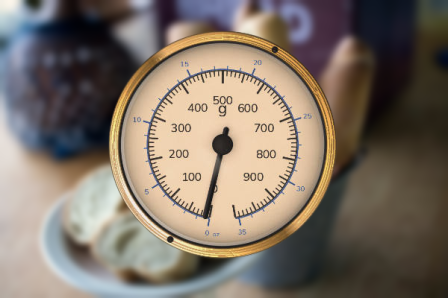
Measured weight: 10 g
